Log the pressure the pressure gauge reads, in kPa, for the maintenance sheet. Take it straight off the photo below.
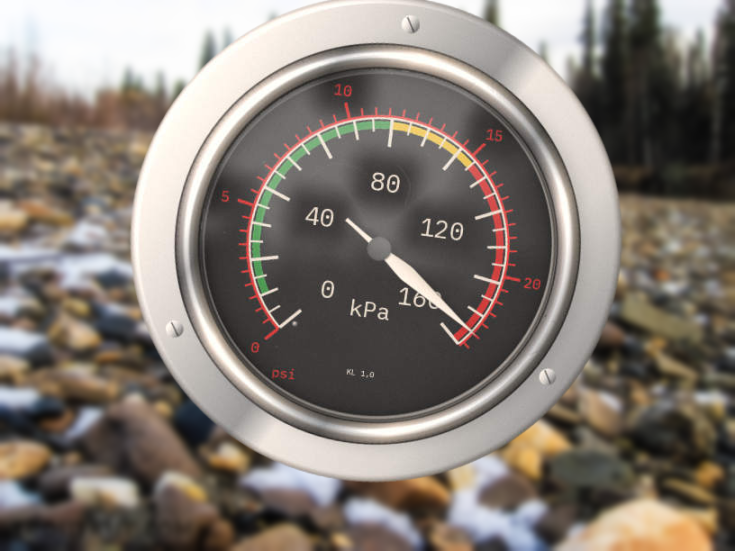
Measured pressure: 155 kPa
